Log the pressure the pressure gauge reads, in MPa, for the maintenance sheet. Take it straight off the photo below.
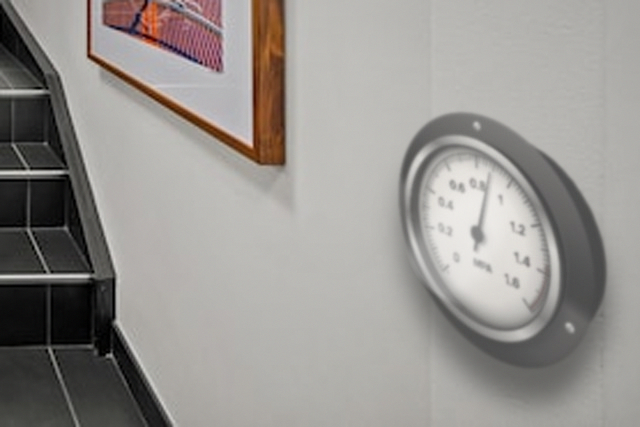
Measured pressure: 0.9 MPa
